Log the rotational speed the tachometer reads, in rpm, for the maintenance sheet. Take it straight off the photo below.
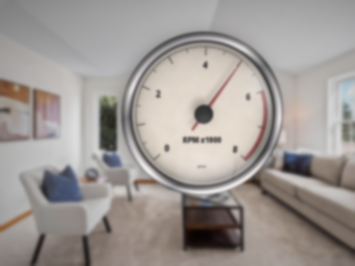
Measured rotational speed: 5000 rpm
